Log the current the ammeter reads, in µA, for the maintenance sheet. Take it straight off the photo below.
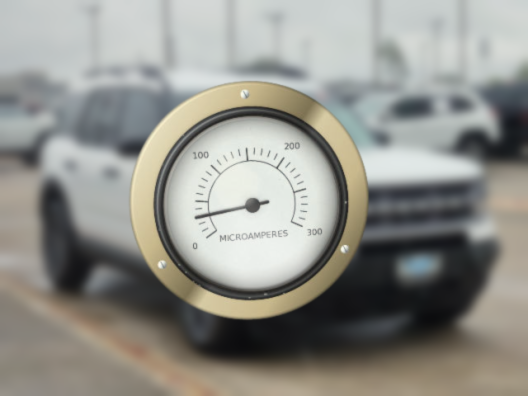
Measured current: 30 µA
